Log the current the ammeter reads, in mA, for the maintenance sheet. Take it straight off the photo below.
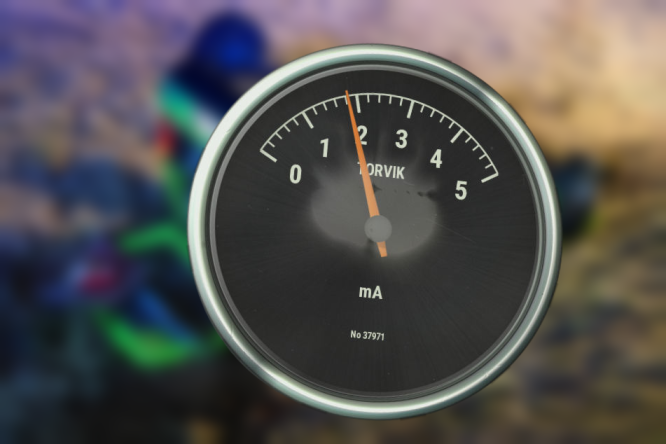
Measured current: 1.8 mA
